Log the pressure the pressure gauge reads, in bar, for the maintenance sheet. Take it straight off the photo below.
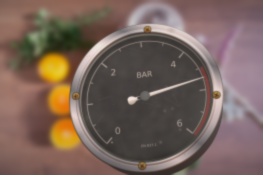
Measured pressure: 4.75 bar
